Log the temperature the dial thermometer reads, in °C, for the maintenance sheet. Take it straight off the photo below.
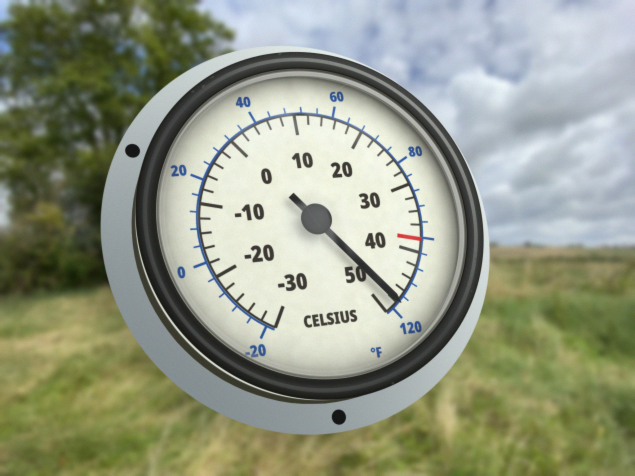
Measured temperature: 48 °C
